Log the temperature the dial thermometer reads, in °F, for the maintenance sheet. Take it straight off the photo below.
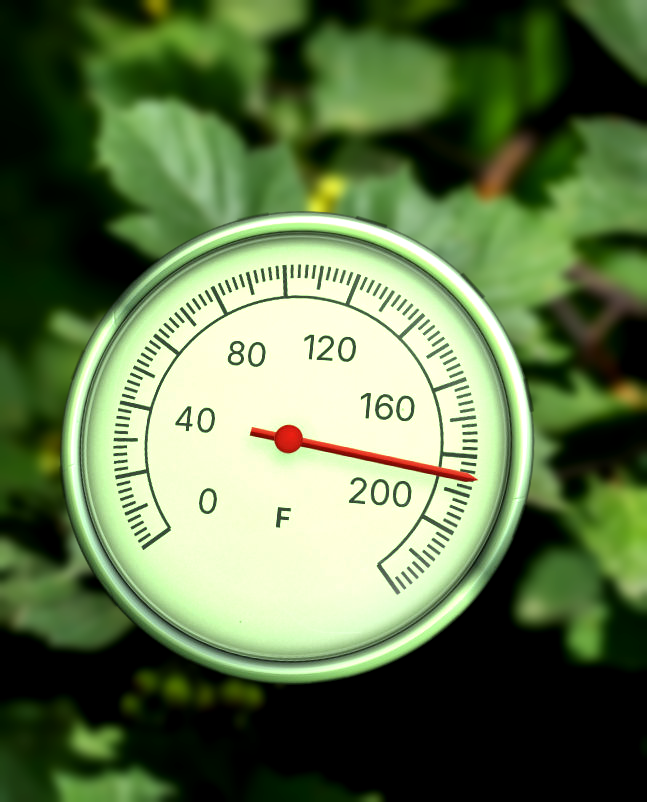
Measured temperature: 186 °F
